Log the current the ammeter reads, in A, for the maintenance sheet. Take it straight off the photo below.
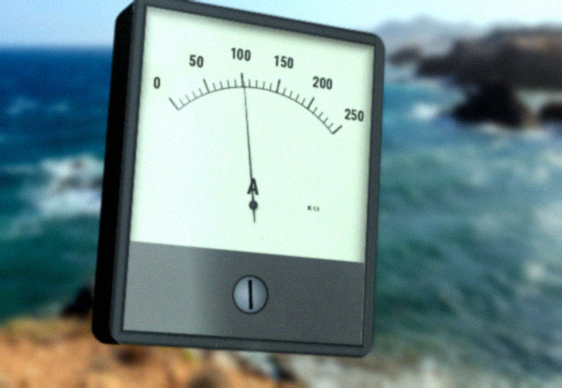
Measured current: 100 A
